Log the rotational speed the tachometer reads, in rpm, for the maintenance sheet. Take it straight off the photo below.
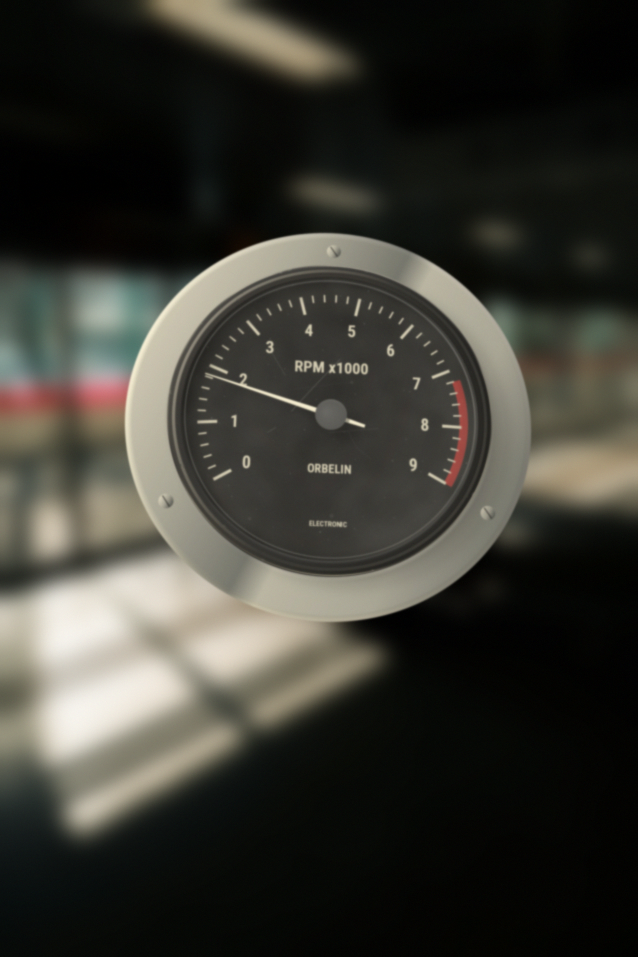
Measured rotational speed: 1800 rpm
